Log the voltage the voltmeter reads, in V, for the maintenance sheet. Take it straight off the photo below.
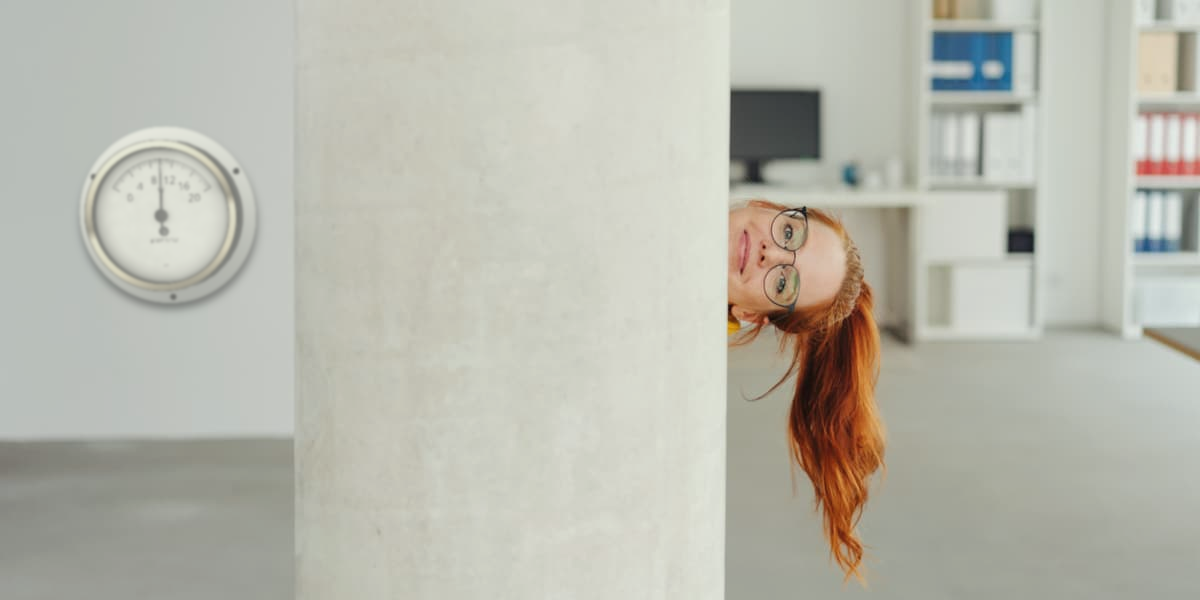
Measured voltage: 10 V
